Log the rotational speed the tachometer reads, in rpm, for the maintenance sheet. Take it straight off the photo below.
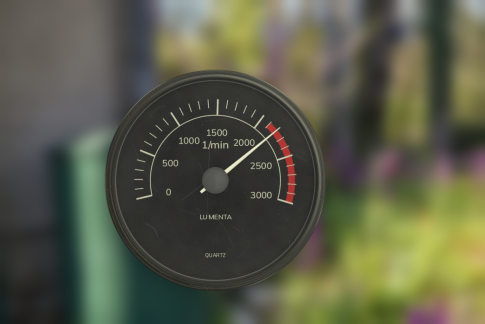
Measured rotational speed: 2200 rpm
